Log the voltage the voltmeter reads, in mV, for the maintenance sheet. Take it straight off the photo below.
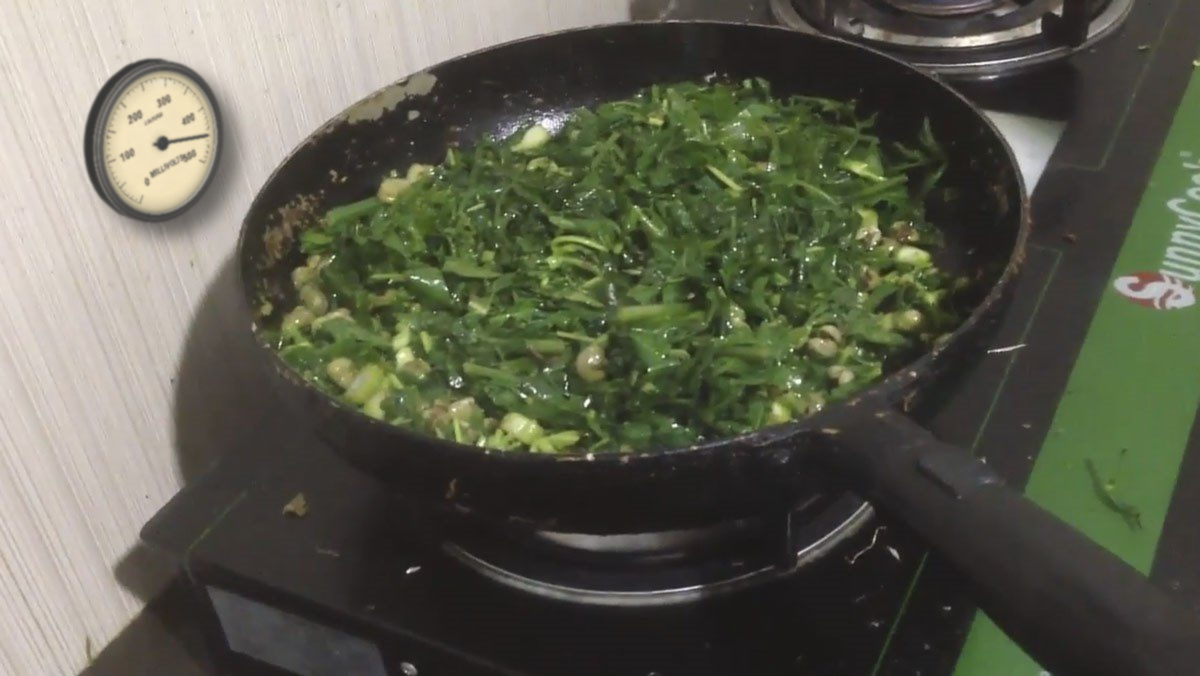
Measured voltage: 450 mV
